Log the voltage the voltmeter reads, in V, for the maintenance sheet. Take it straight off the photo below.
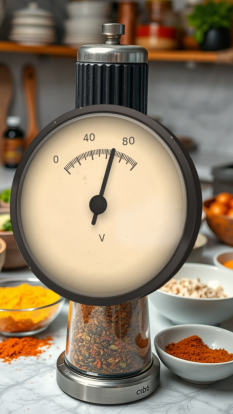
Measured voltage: 70 V
